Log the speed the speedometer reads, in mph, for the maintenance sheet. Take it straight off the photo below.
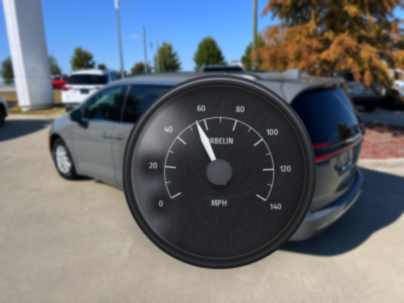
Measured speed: 55 mph
